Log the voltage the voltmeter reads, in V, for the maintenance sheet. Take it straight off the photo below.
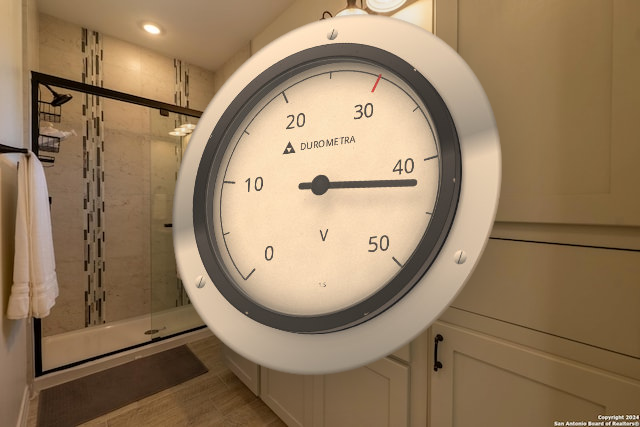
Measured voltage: 42.5 V
